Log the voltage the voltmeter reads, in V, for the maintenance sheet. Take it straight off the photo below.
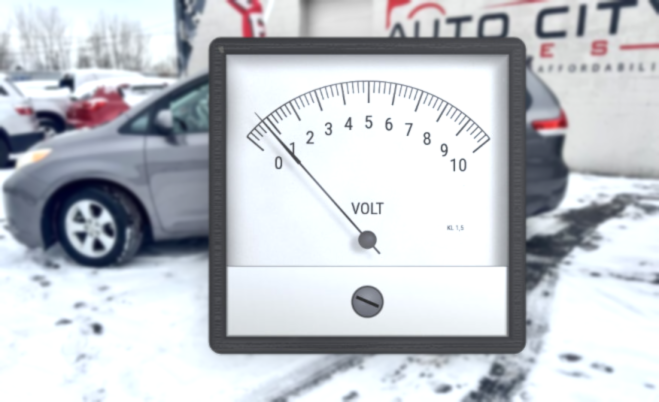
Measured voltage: 0.8 V
